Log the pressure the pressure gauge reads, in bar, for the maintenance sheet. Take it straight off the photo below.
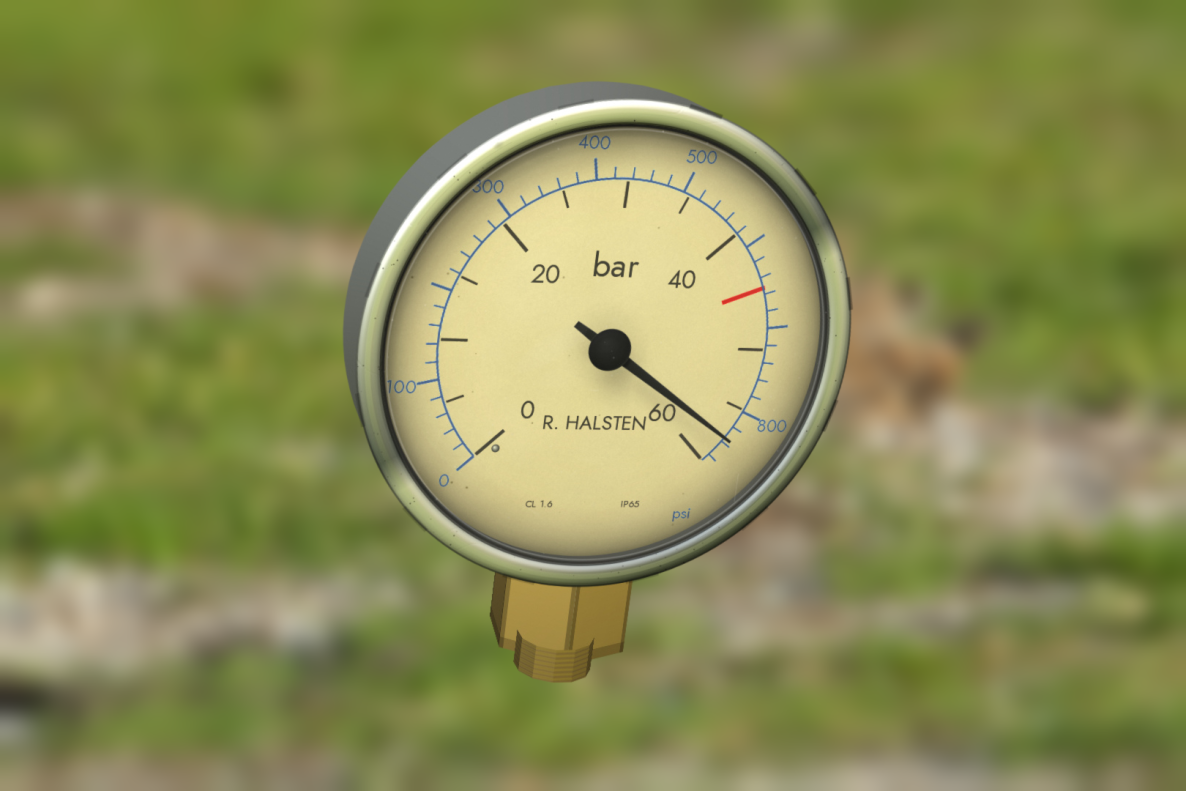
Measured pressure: 57.5 bar
